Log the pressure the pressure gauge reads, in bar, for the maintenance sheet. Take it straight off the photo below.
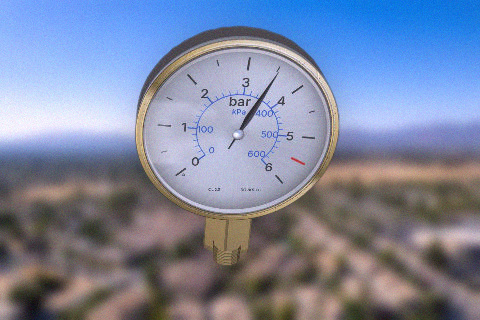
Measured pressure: 3.5 bar
